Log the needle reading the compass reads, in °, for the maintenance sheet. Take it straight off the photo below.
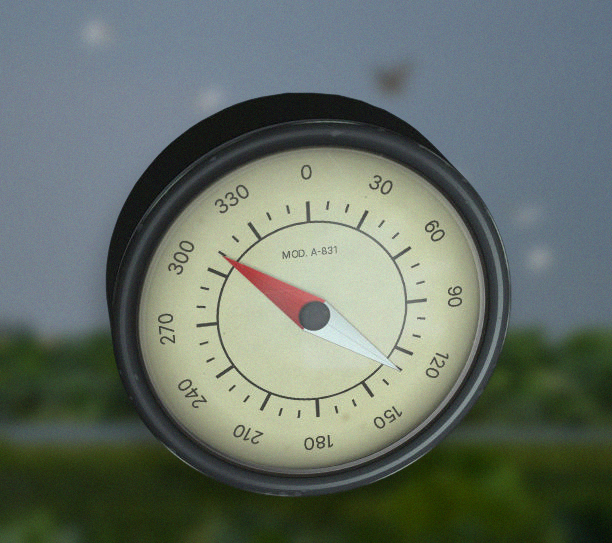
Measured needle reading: 310 °
